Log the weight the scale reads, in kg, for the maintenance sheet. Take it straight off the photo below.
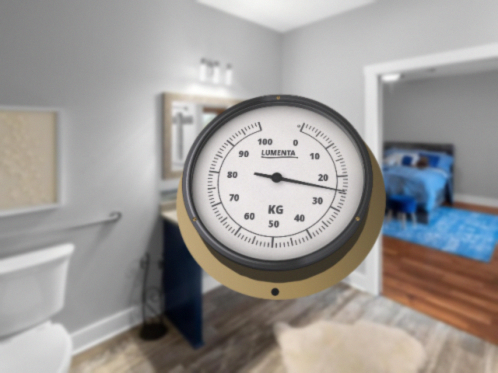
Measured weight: 25 kg
